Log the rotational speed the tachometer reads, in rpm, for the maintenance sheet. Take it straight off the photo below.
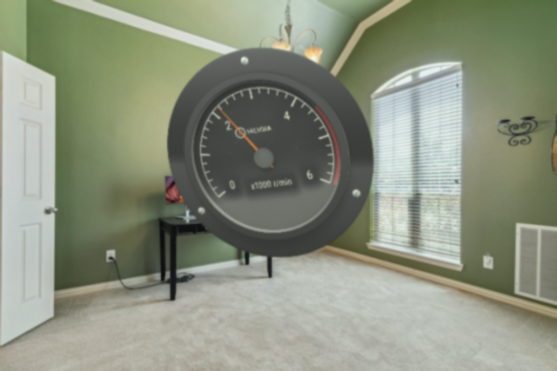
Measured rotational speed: 2200 rpm
